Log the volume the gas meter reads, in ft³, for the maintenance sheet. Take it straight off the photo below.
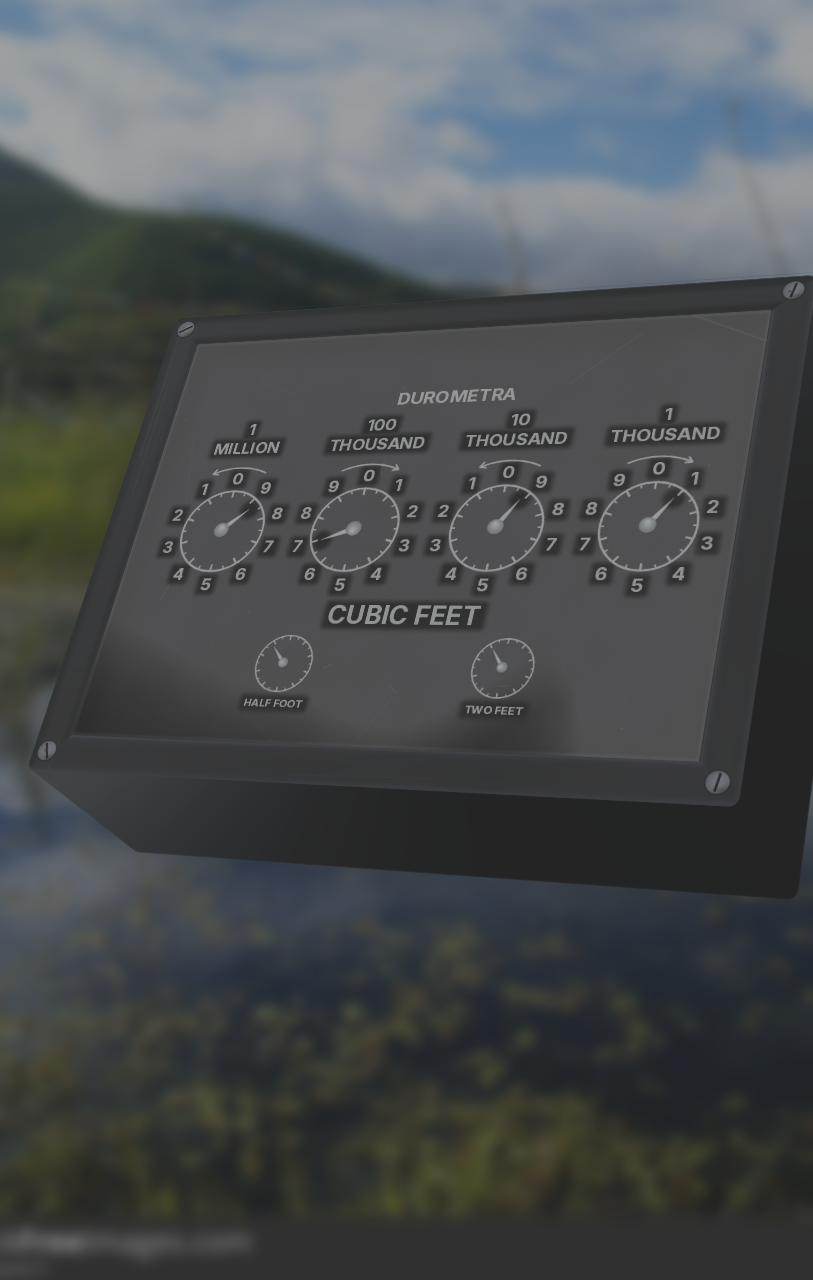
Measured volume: 869100 ft³
